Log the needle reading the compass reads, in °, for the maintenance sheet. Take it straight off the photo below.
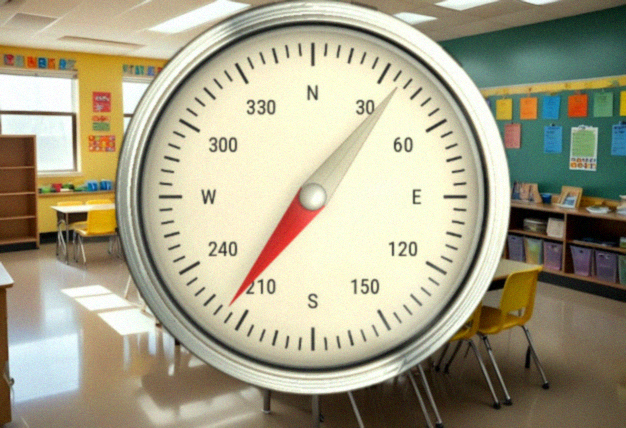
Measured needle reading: 217.5 °
